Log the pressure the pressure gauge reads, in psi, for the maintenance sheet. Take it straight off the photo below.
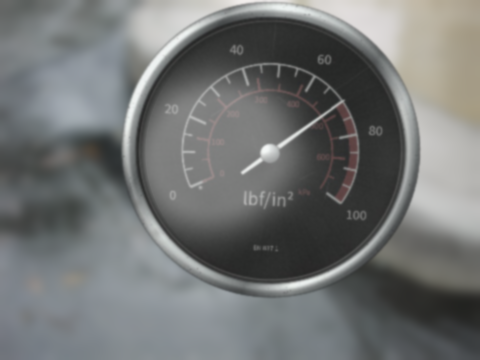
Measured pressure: 70 psi
